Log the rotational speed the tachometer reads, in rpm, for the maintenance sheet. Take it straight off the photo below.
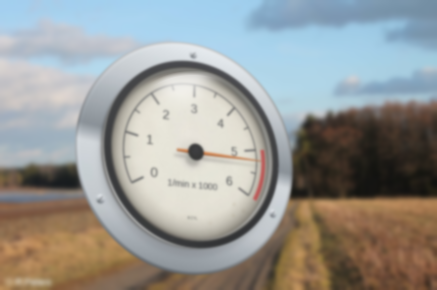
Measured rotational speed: 5250 rpm
